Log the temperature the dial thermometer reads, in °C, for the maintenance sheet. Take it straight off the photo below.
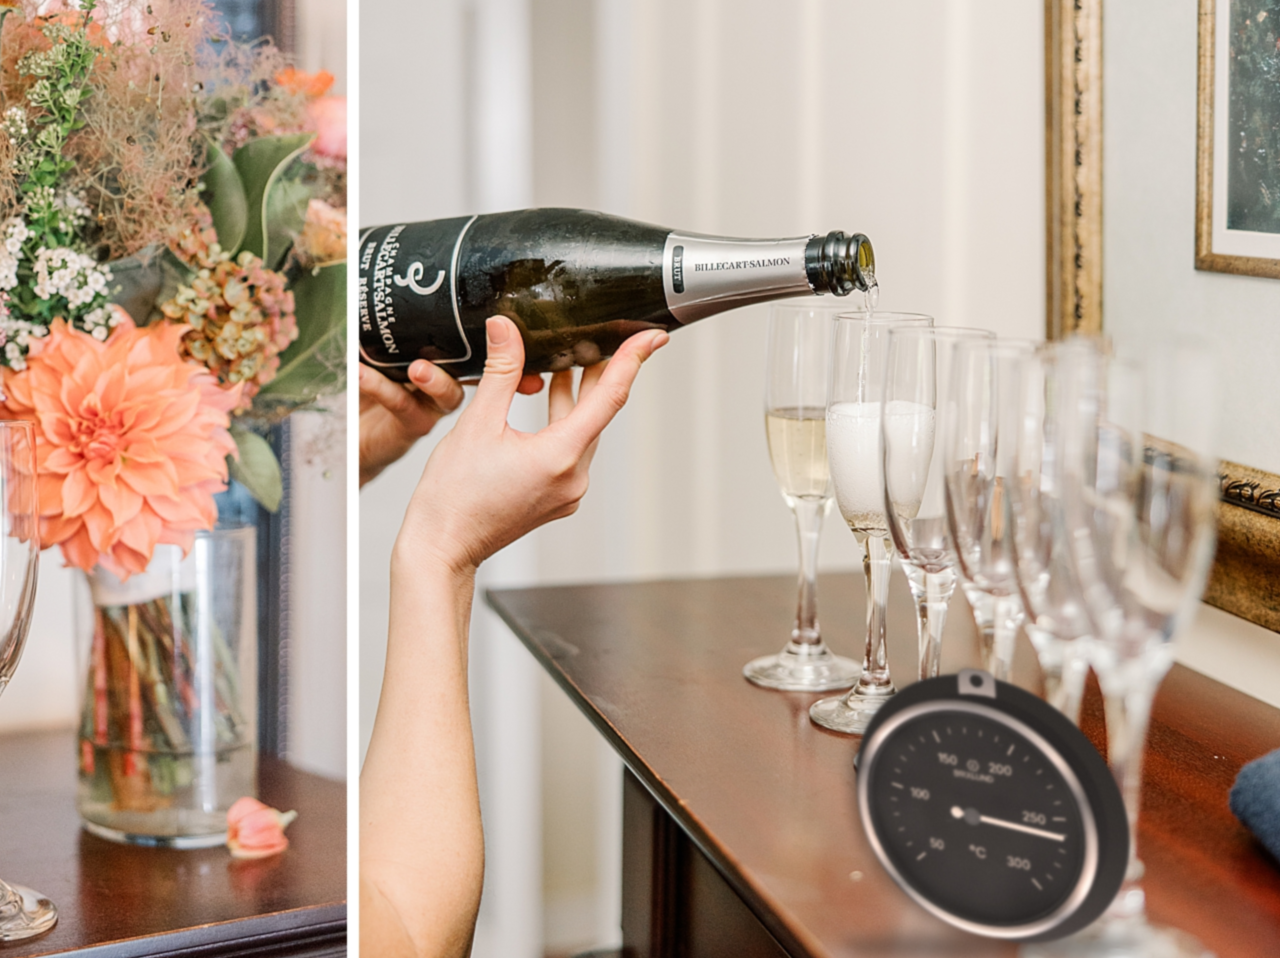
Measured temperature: 260 °C
